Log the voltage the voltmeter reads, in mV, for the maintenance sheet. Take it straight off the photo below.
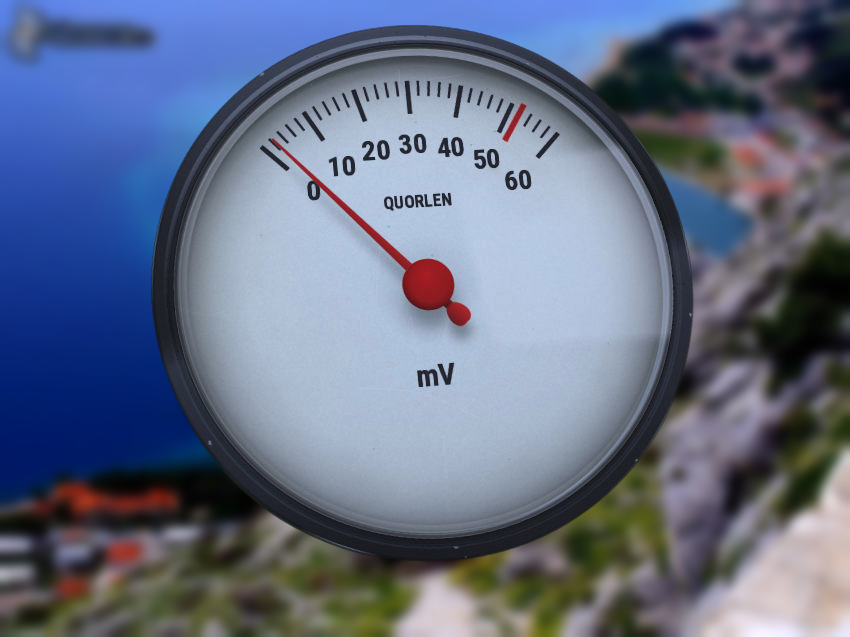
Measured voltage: 2 mV
